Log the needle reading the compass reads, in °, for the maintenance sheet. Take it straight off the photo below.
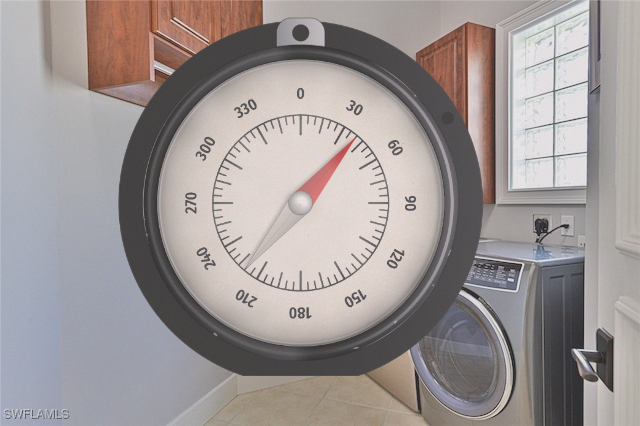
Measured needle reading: 40 °
